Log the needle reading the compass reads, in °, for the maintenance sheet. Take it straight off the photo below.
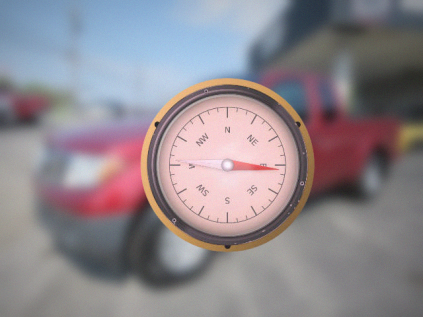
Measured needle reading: 95 °
